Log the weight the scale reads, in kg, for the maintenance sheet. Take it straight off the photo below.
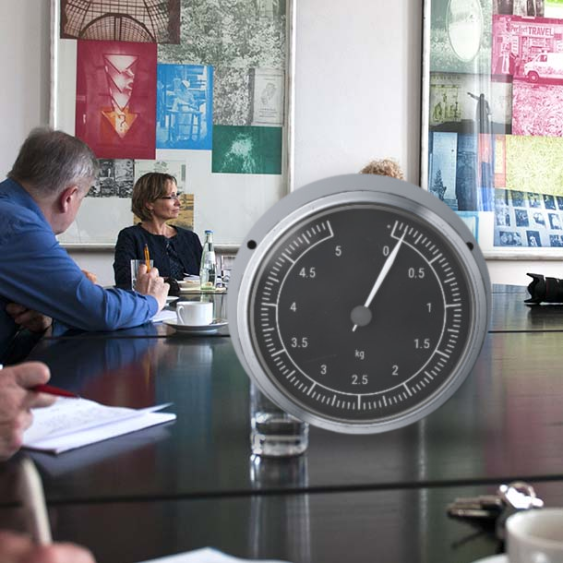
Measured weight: 0.1 kg
